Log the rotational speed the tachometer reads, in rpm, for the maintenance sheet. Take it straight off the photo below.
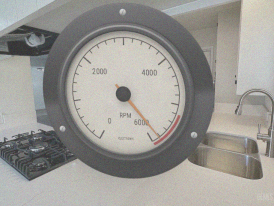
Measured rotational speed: 5800 rpm
